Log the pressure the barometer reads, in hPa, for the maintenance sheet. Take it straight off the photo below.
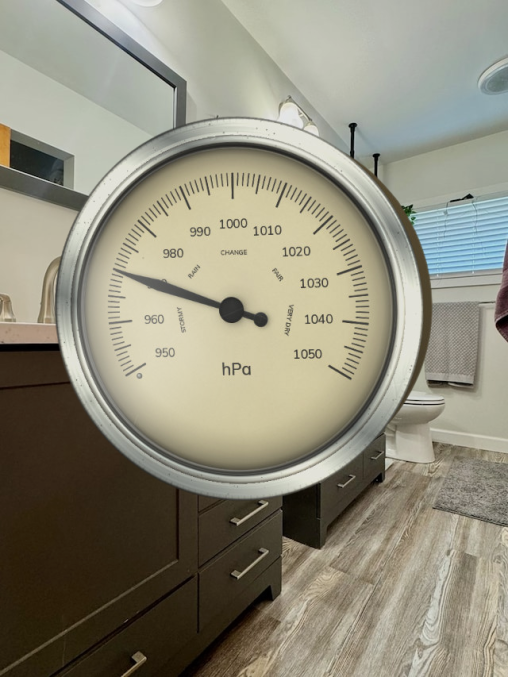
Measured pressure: 970 hPa
